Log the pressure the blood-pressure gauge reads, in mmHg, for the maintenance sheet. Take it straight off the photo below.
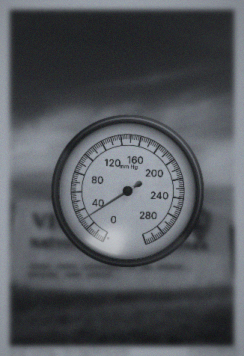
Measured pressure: 30 mmHg
